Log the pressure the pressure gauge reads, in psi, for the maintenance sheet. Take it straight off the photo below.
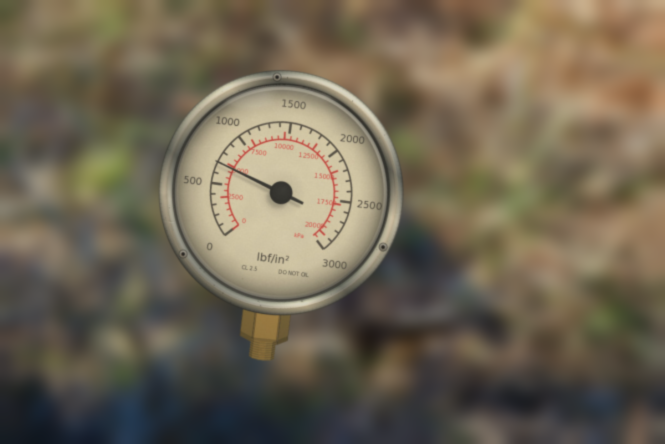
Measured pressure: 700 psi
